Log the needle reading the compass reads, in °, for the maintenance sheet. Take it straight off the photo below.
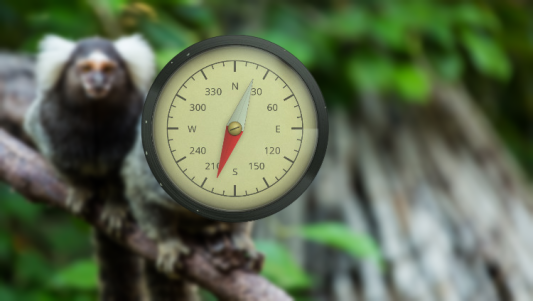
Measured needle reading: 200 °
